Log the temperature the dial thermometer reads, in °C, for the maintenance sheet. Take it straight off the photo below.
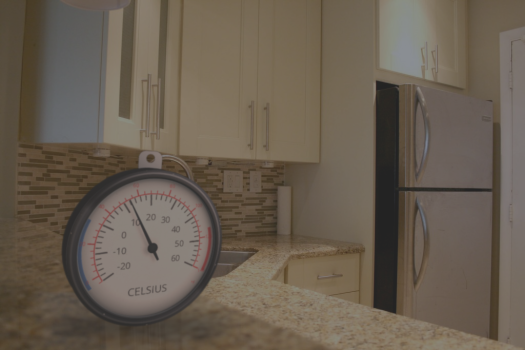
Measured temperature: 12 °C
